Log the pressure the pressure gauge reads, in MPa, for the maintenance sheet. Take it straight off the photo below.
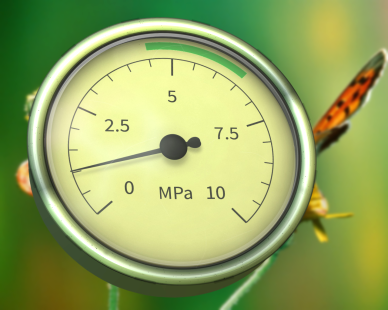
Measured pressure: 1 MPa
